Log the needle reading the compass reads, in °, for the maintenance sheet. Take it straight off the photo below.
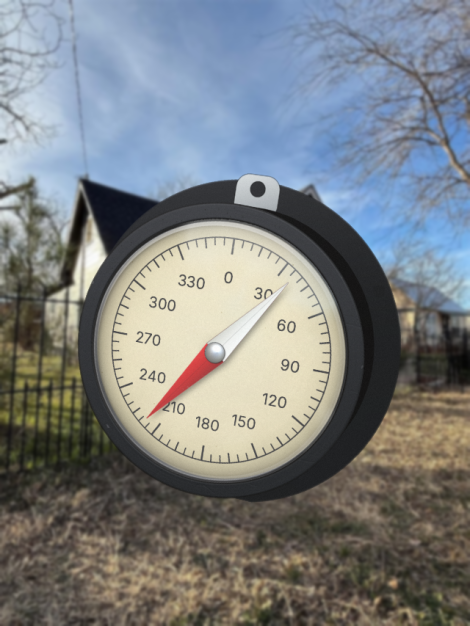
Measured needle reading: 217.5 °
